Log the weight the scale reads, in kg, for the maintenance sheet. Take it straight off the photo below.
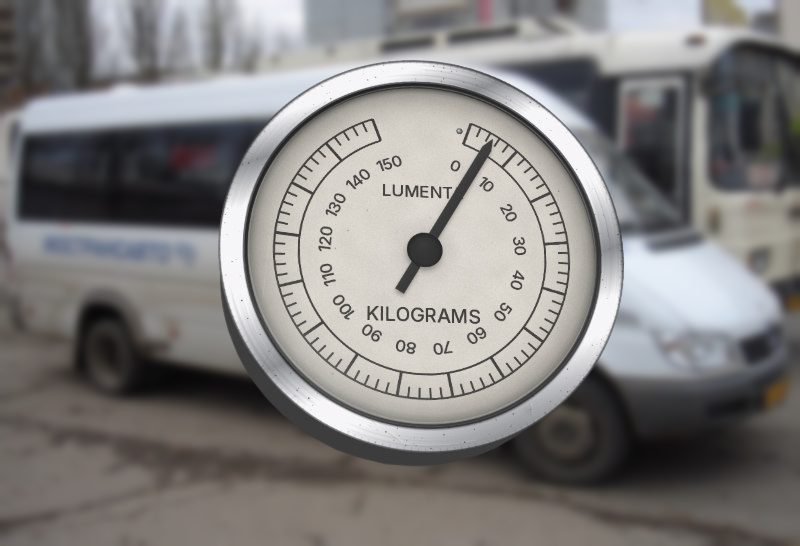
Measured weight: 5 kg
